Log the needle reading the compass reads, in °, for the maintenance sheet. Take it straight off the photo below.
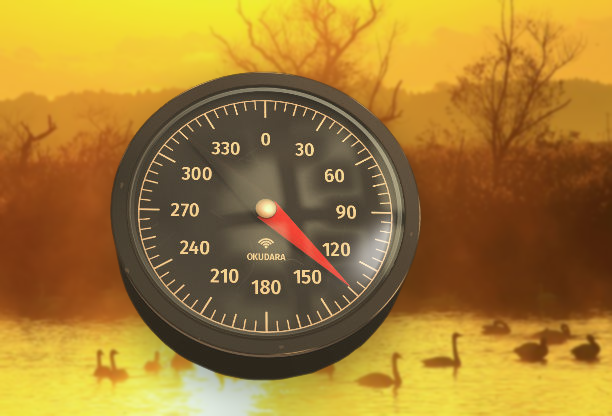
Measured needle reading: 135 °
